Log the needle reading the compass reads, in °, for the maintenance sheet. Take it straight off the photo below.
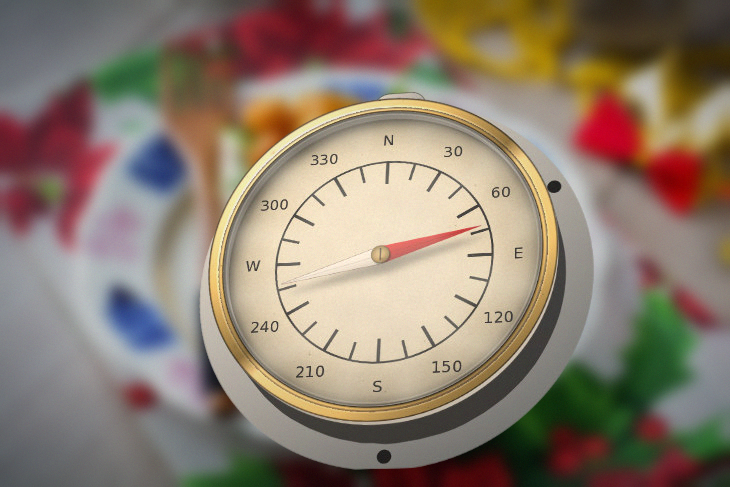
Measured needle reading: 75 °
